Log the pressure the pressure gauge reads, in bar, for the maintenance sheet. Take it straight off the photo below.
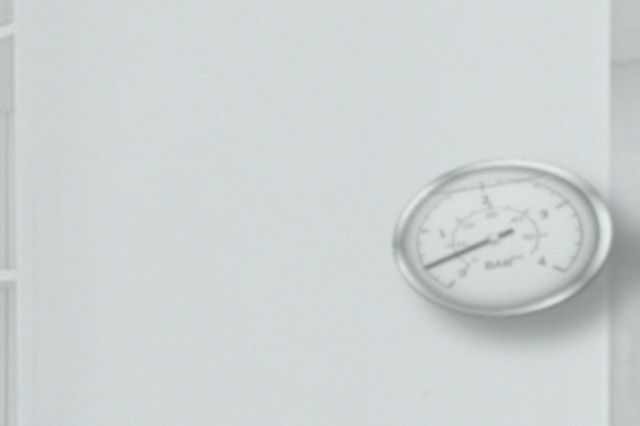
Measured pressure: 0.4 bar
